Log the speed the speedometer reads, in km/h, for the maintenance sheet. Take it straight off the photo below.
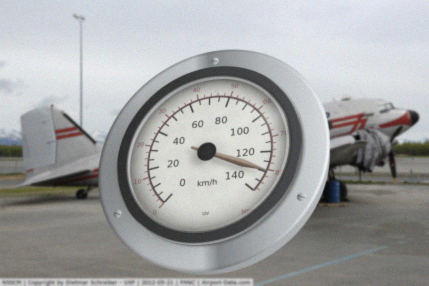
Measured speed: 130 km/h
